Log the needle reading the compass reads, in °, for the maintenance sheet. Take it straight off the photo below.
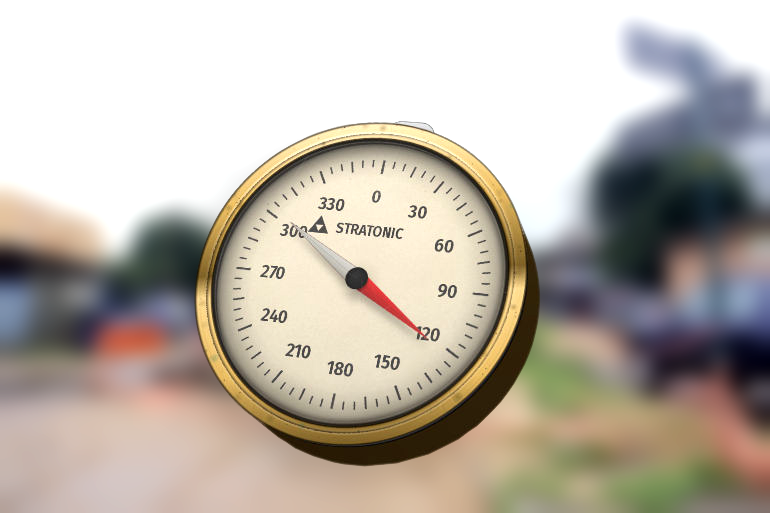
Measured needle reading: 122.5 °
